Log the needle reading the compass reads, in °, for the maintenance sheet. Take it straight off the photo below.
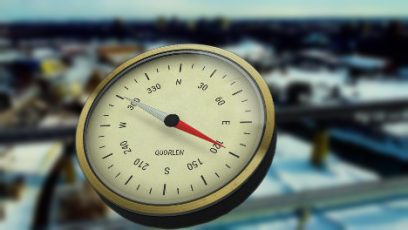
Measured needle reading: 120 °
